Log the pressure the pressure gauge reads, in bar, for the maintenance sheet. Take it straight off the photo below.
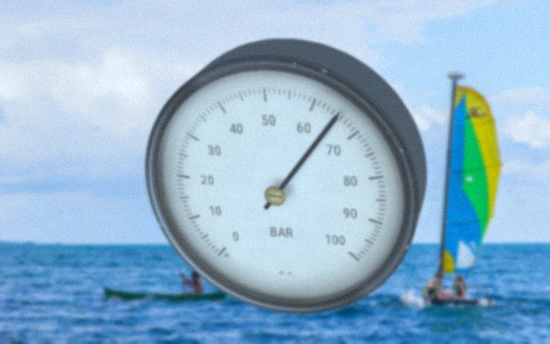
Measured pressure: 65 bar
